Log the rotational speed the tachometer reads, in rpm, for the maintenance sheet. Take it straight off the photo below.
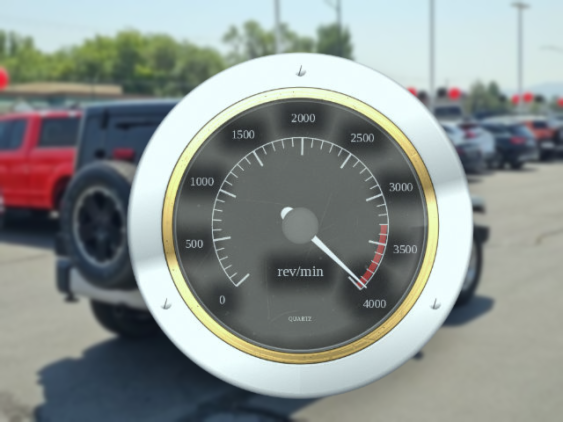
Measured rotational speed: 3950 rpm
